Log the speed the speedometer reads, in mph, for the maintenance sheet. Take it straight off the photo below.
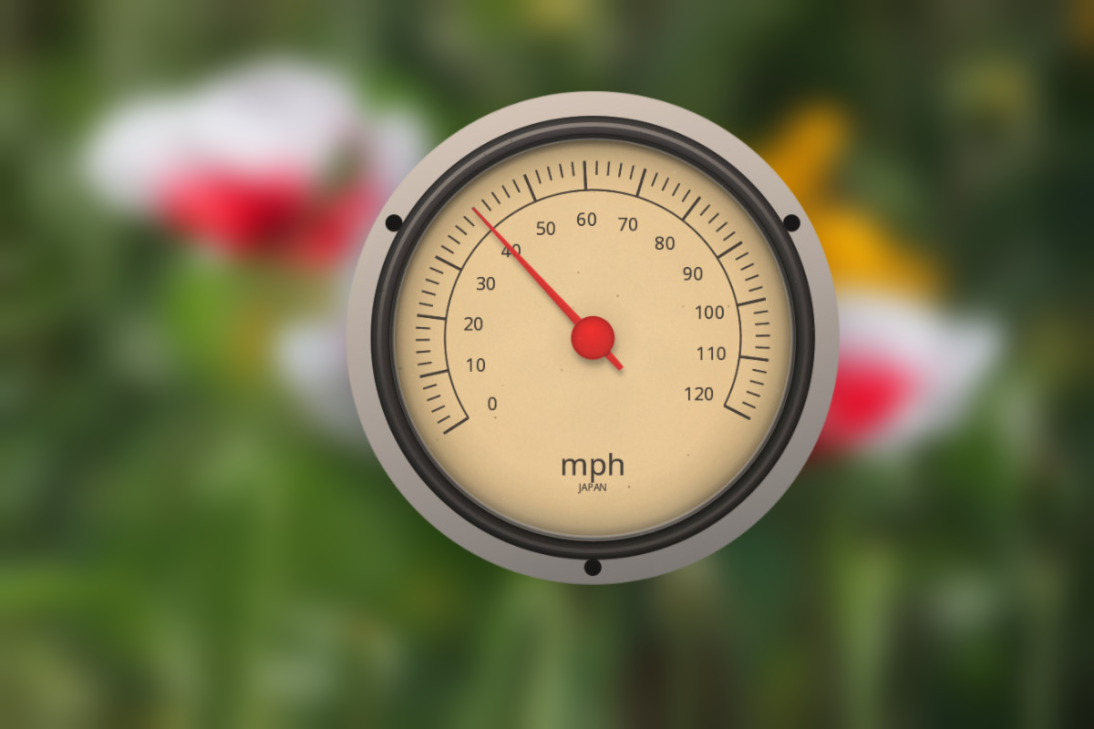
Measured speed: 40 mph
